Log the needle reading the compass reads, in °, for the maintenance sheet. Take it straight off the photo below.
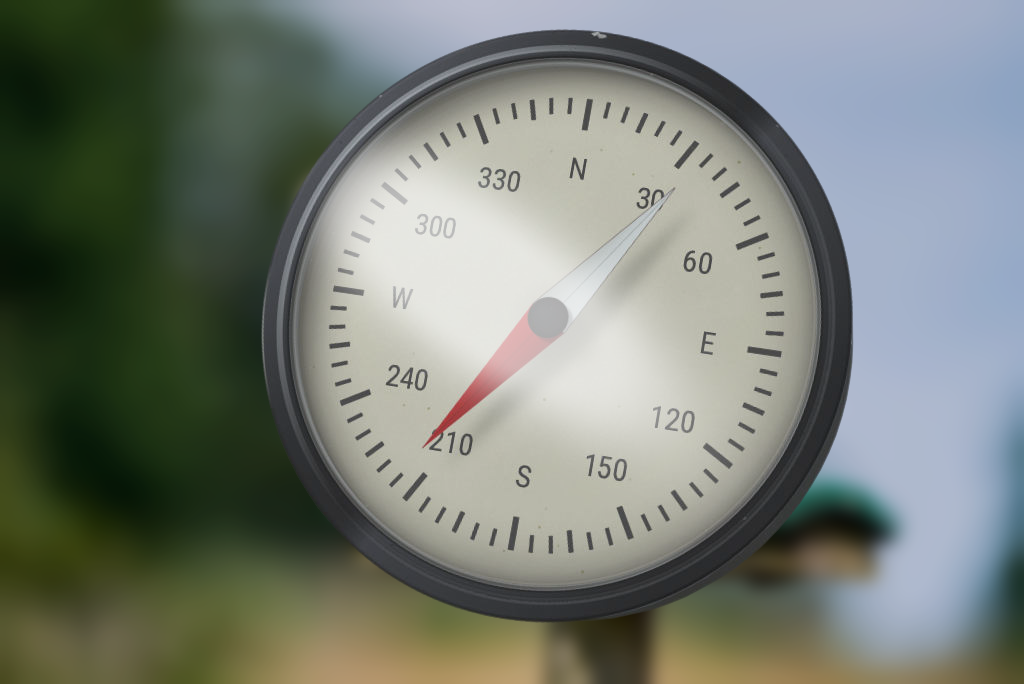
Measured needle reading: 215 °
